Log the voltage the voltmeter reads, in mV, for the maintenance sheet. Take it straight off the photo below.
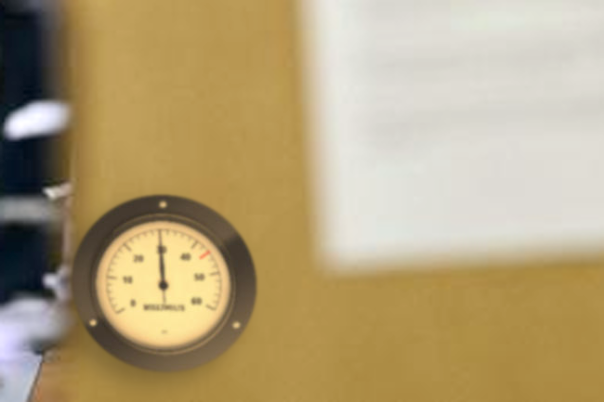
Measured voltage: 30 mV
